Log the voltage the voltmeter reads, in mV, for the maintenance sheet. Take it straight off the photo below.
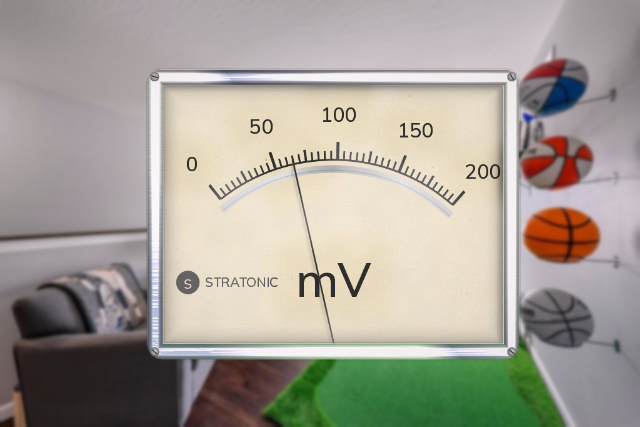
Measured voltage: 65 mV
